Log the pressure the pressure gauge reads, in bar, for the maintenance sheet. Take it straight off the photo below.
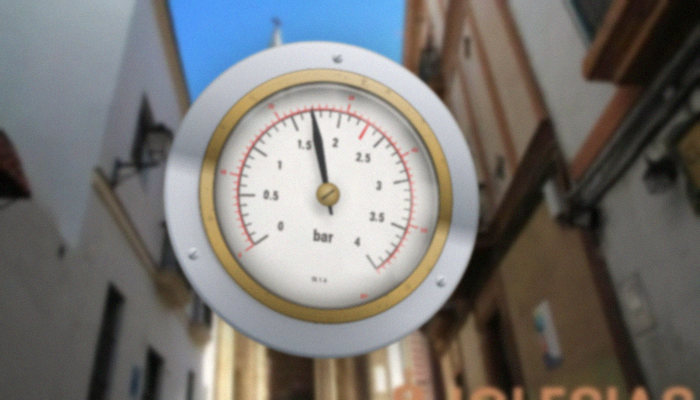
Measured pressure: 1.7 bar
